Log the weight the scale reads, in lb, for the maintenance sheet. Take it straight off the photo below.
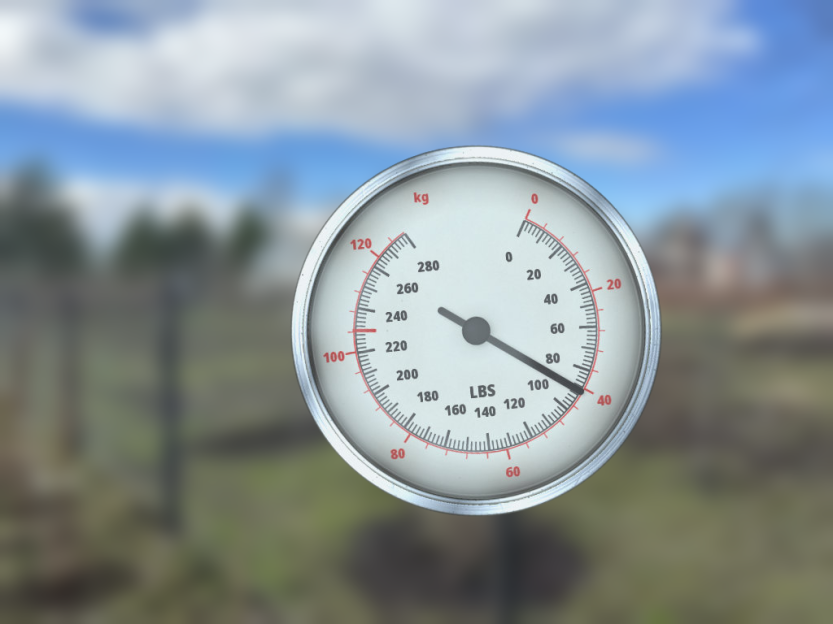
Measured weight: 90 lb
